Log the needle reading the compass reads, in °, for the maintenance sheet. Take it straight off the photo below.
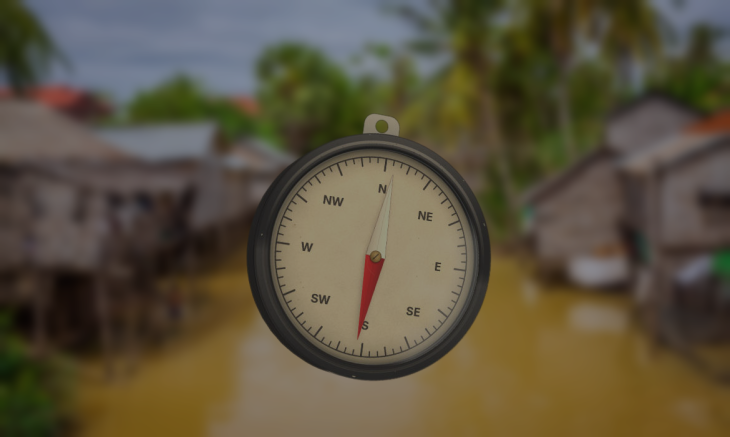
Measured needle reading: 185 °
